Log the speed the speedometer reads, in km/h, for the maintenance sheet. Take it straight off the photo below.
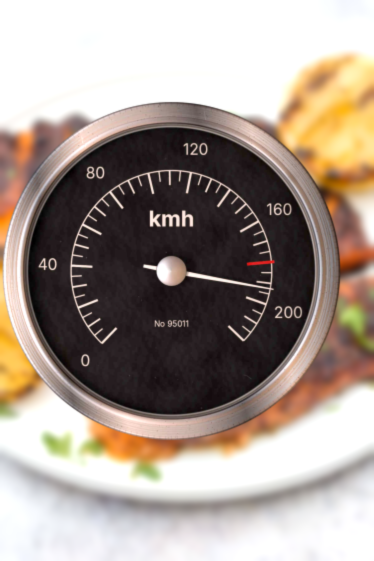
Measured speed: 192.5 km/h
